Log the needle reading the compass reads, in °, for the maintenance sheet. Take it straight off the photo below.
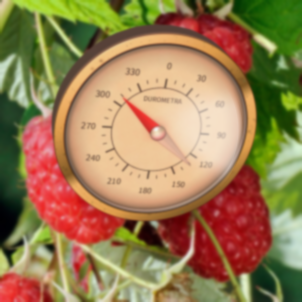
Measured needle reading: 310 °
